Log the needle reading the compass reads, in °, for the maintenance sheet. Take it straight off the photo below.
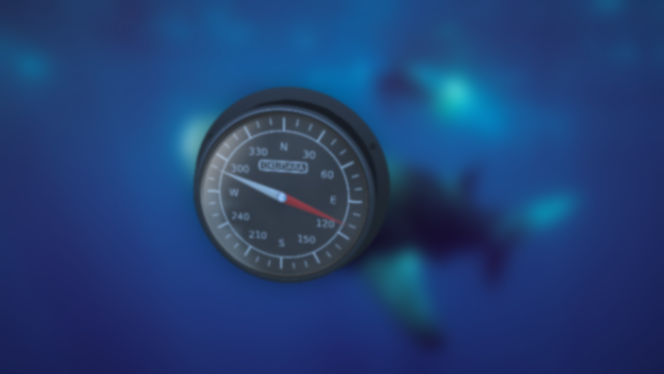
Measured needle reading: 110 °
